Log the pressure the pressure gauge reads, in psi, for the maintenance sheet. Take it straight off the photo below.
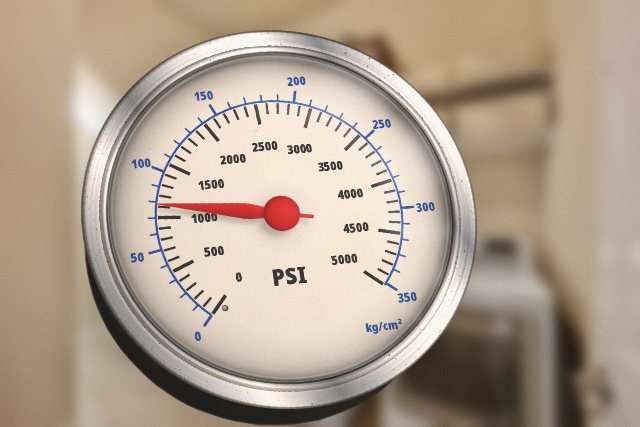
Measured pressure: 1100 psi
